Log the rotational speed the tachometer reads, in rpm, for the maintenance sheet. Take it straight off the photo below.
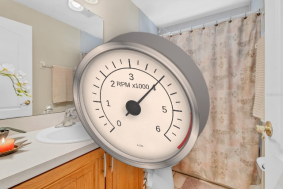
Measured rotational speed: 4000 rpm
